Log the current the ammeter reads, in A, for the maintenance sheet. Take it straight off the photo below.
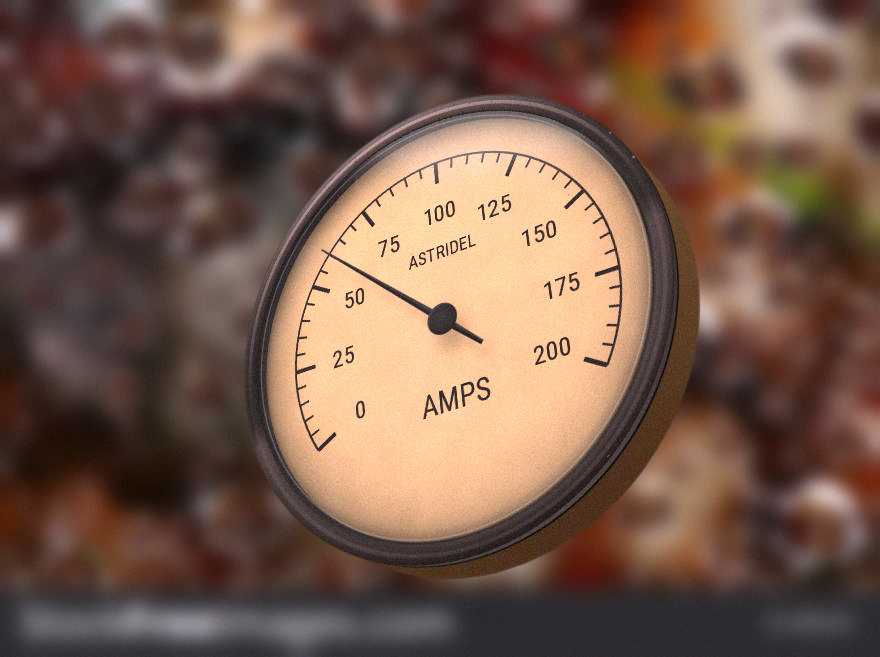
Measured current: 60 A
